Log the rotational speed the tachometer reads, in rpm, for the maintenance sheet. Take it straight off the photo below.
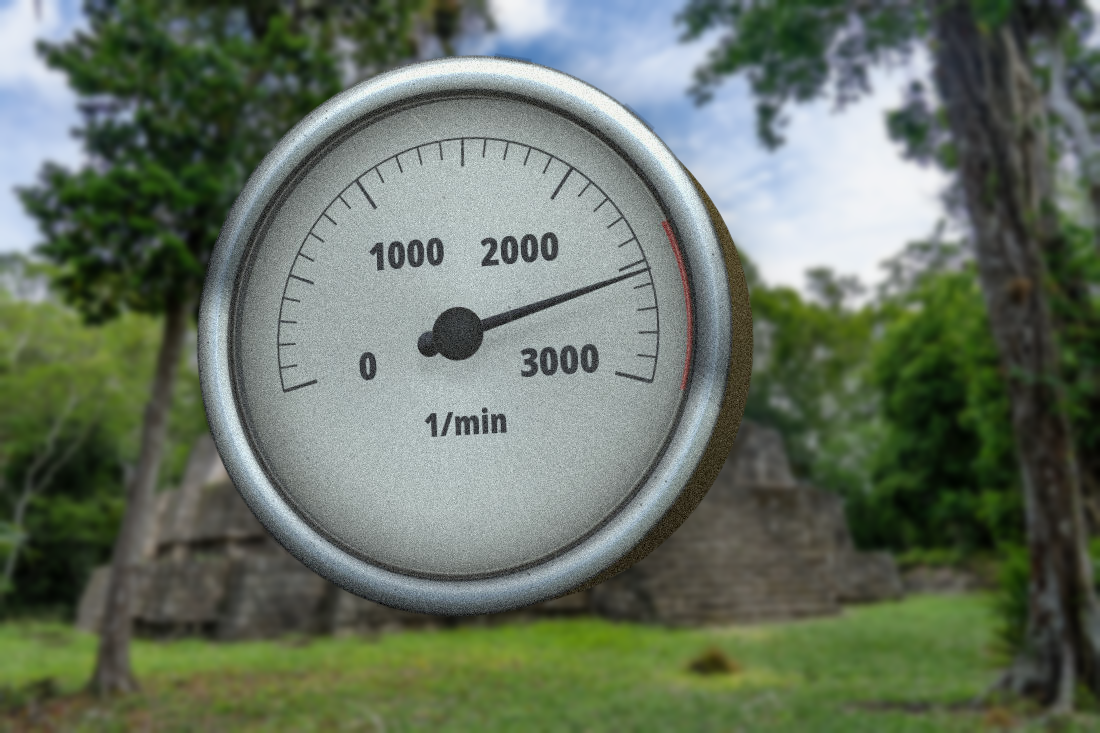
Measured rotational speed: 2550 rpm
